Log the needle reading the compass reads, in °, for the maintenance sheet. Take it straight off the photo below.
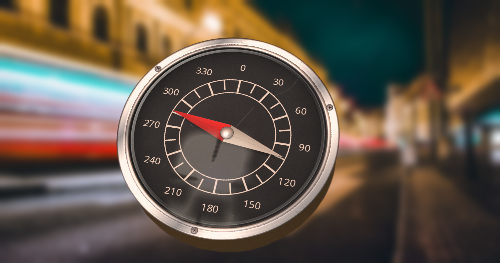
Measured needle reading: 285 °
